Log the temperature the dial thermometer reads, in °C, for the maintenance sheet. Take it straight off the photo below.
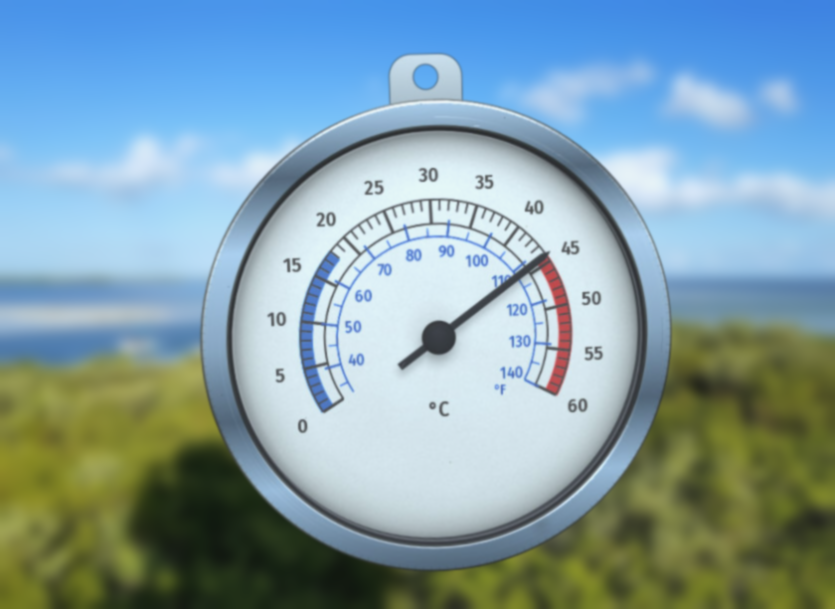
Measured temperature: 44 °C
